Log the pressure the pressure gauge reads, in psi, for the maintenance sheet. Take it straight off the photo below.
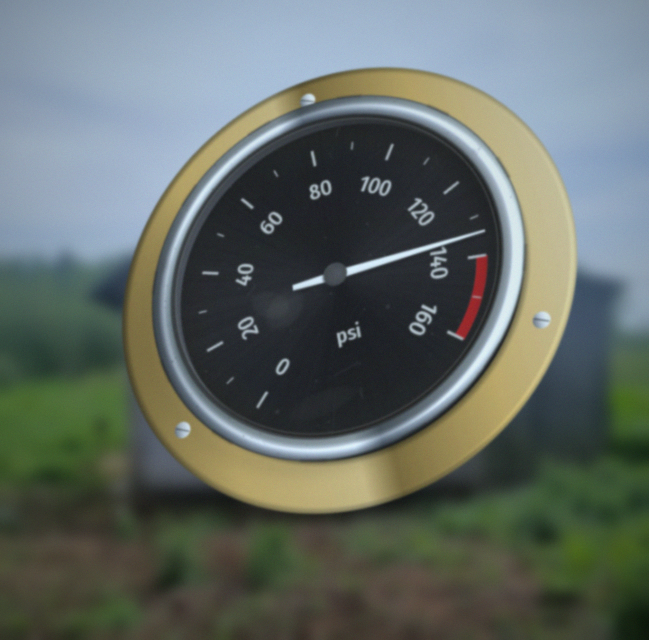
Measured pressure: 135 psi
